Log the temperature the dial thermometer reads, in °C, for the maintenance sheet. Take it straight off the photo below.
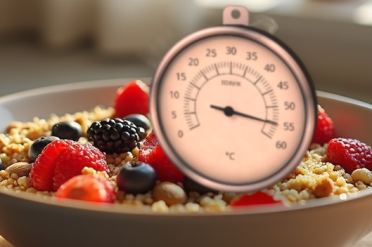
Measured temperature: 55 °C
